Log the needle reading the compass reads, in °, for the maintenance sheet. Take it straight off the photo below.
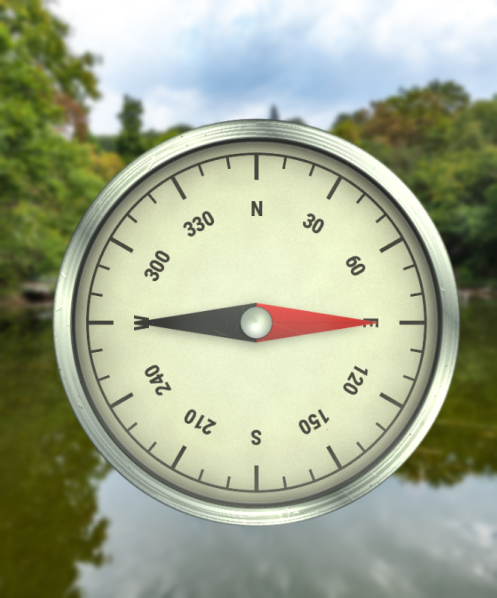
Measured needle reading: 90 °
